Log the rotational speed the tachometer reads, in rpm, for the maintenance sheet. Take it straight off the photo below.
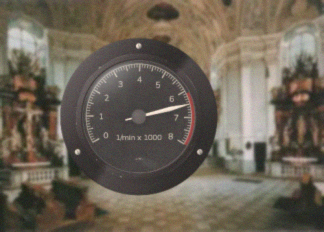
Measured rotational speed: 6500 rpm
